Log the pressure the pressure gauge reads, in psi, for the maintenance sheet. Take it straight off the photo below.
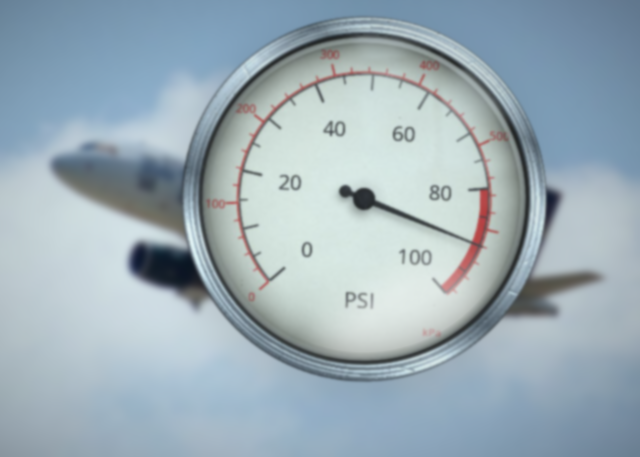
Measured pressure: 90 psi
